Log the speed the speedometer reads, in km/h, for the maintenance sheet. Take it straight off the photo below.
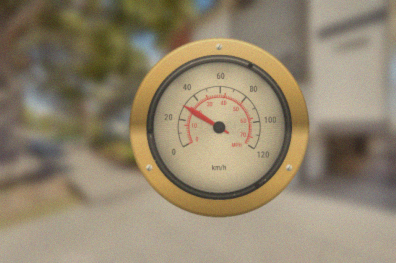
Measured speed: 30 km/h
